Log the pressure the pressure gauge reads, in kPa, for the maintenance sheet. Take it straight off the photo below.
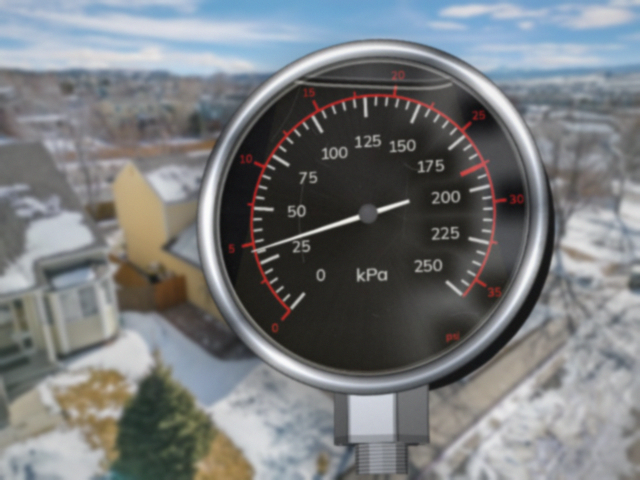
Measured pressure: 30 kPa
